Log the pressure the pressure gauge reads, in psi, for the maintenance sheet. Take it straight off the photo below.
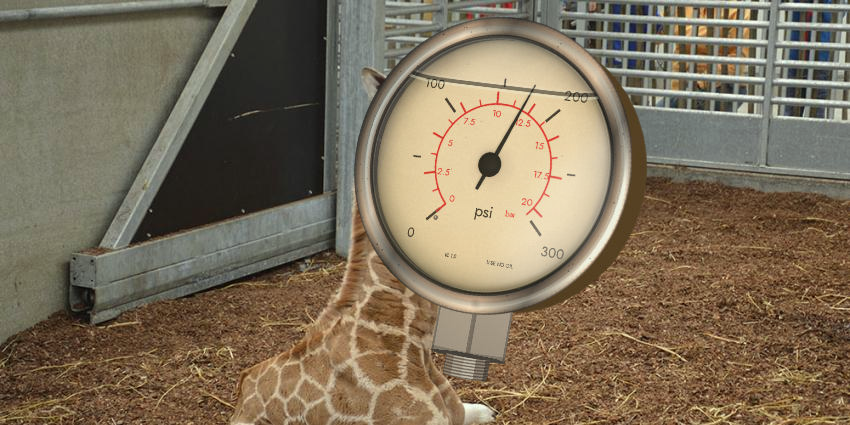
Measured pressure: 175 psi
